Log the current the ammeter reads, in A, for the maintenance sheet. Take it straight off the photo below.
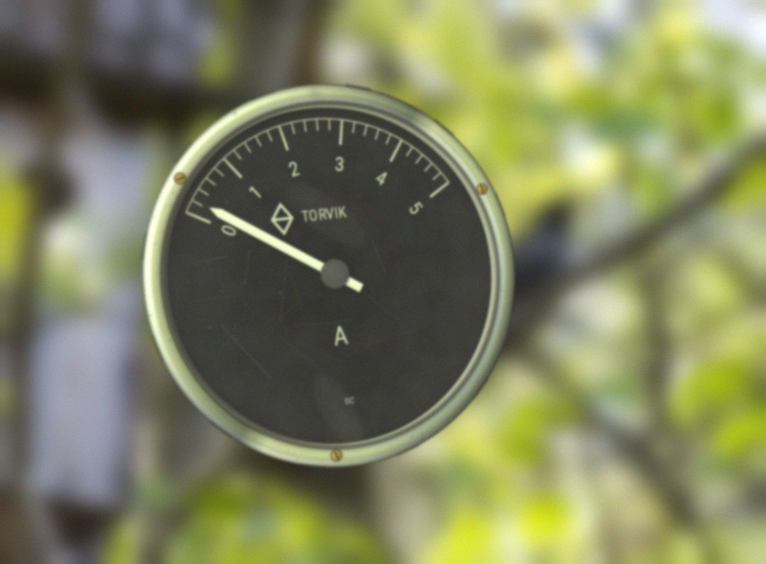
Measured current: 0.2 A
